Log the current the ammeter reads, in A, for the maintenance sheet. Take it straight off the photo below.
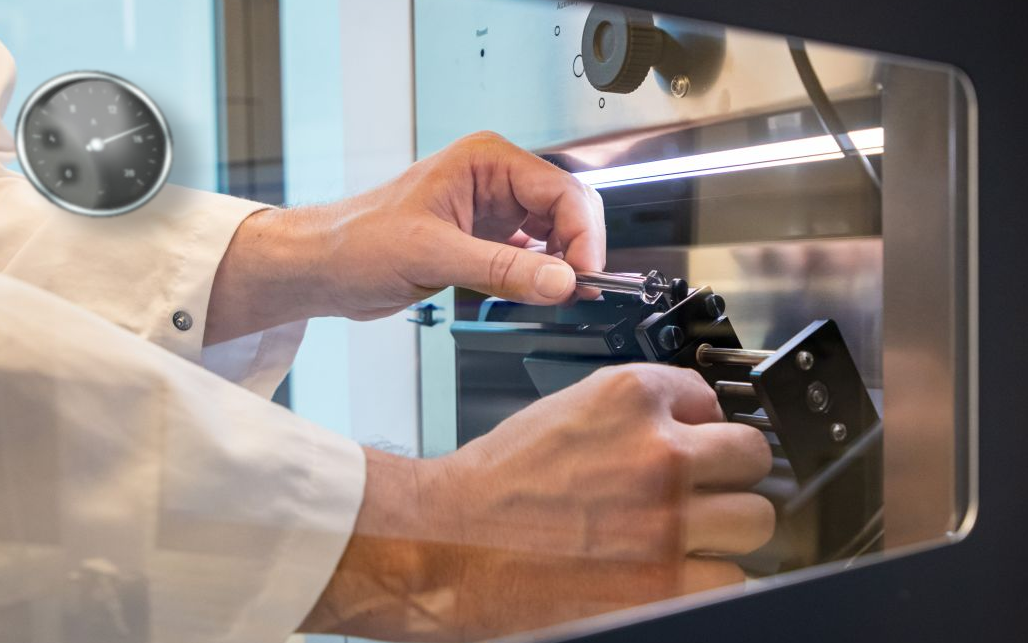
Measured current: 15 A
